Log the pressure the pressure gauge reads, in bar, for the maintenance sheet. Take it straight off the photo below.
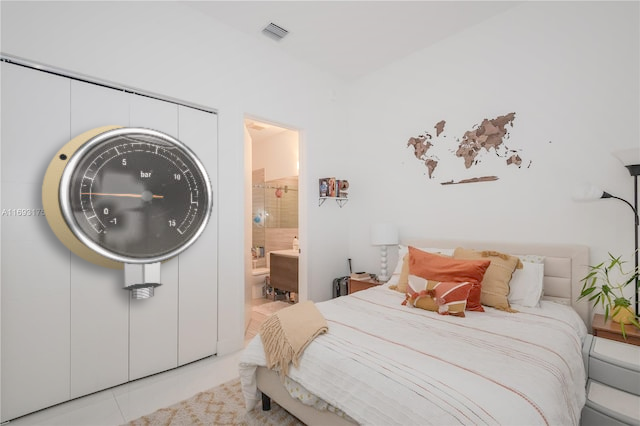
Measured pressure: 1.5 bar
